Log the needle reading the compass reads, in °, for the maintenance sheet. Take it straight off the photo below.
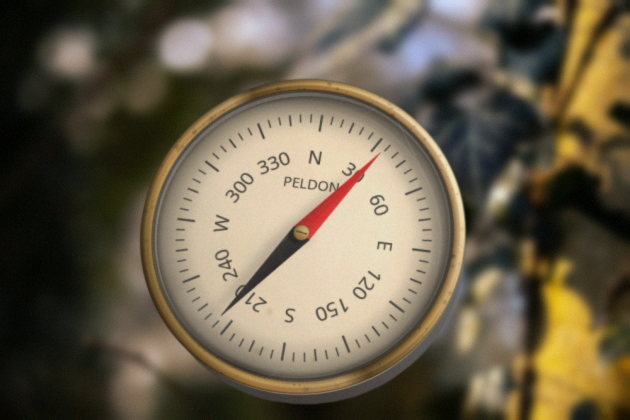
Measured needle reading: 35 °
